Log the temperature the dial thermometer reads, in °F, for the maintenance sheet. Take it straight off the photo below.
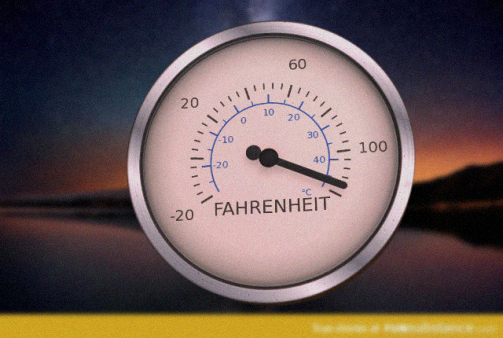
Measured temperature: 116 °F
